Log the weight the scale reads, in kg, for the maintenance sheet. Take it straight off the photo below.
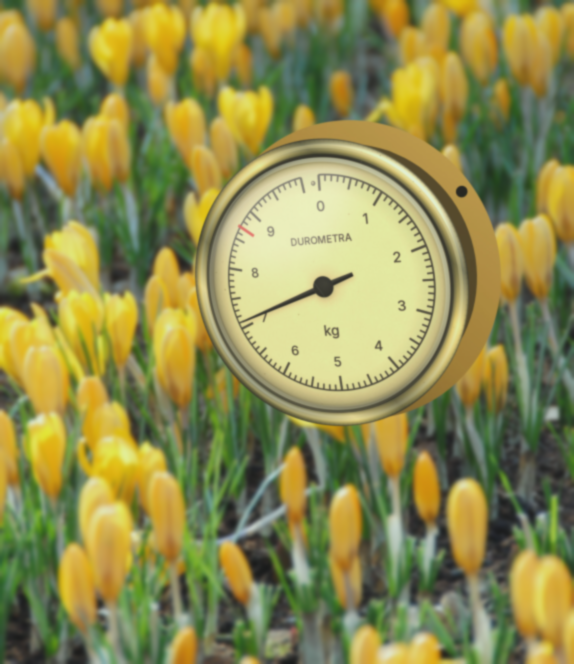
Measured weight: 7.1 kg
